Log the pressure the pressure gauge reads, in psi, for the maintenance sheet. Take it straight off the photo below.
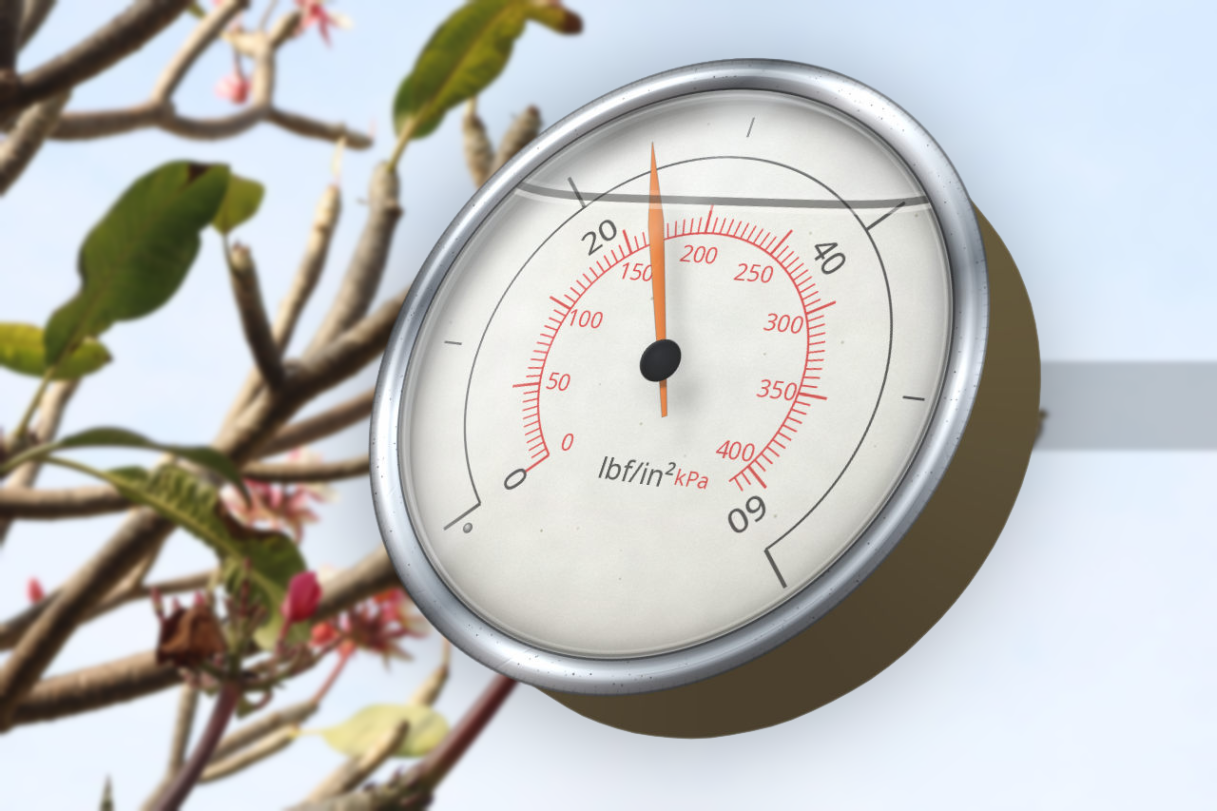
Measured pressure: 25 psi
